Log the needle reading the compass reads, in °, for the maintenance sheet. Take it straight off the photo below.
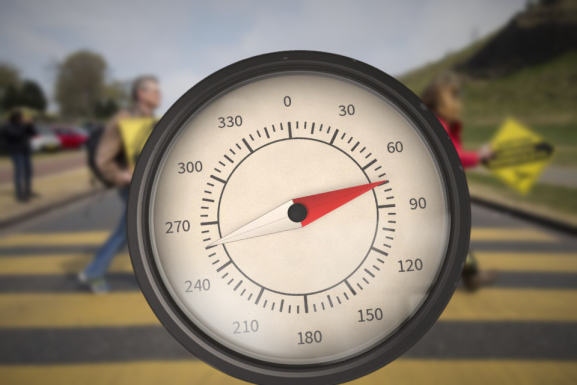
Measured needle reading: 75 °
